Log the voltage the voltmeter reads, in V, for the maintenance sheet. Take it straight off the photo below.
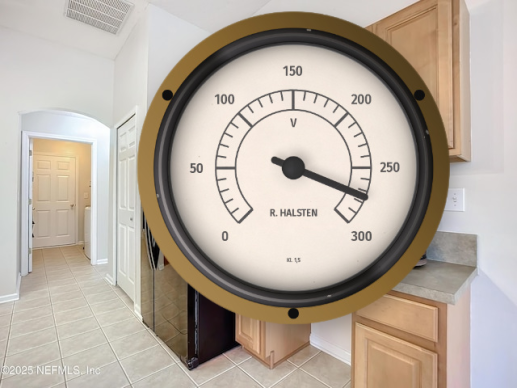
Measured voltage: 275 V
